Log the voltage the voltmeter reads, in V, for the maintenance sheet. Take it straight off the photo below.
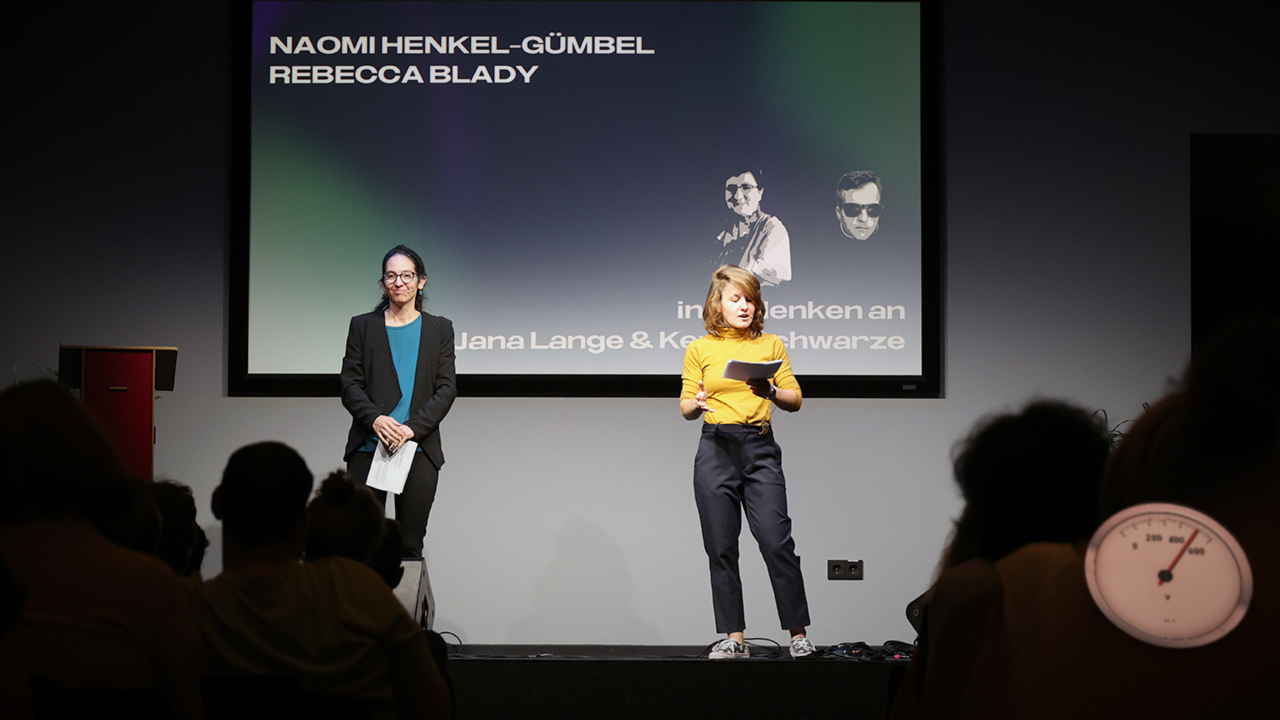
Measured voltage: 500 V
